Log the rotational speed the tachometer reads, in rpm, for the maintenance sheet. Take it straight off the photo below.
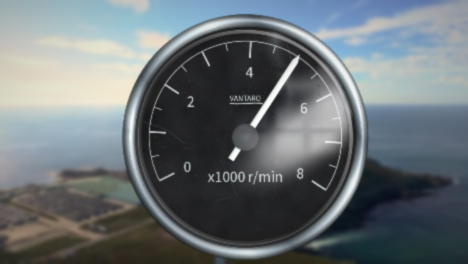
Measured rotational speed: 5000 rpm
